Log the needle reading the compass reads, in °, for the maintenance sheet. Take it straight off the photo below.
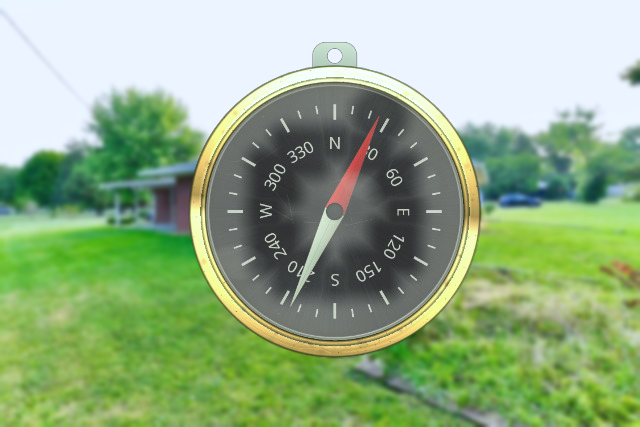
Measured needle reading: 25 °
